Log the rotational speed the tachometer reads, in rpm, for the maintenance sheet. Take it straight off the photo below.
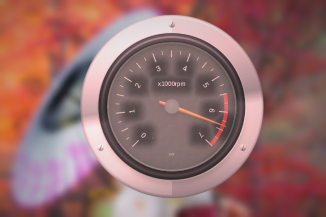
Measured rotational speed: 6375 rpm
